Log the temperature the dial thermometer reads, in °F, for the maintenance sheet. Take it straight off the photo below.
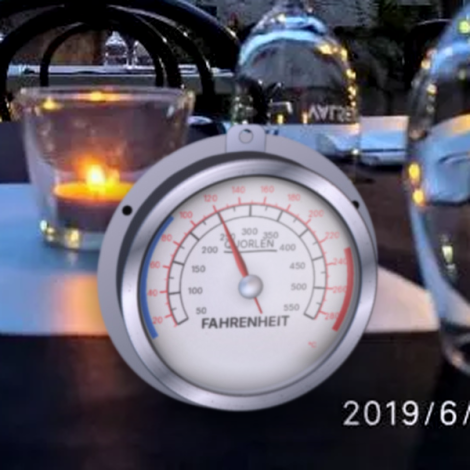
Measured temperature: 250 °F
